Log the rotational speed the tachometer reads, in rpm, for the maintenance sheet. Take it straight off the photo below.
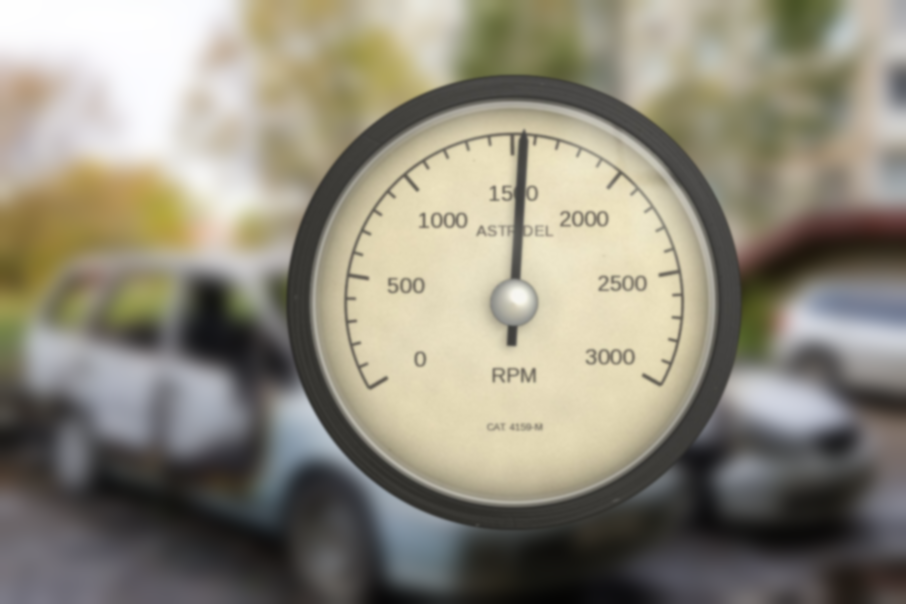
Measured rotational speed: 1550 rpm
